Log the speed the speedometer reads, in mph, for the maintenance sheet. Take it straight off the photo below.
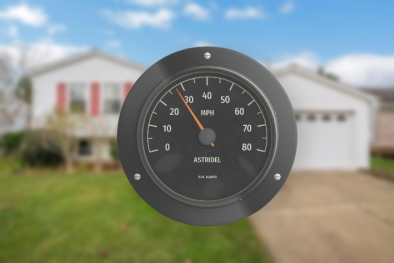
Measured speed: 27.5 mph
